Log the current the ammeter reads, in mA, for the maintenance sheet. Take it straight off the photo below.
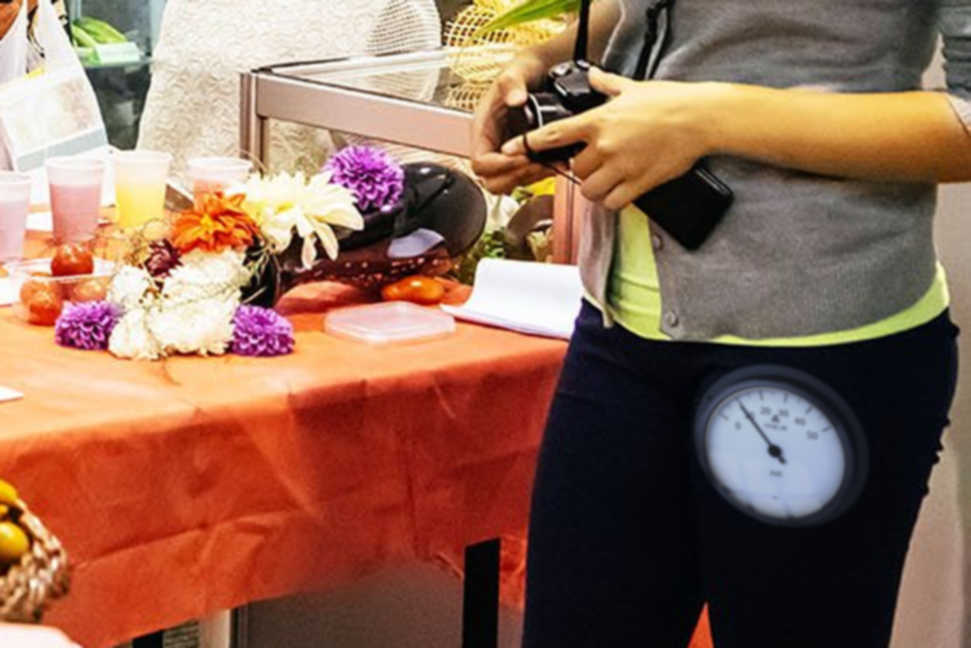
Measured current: 10 mA
